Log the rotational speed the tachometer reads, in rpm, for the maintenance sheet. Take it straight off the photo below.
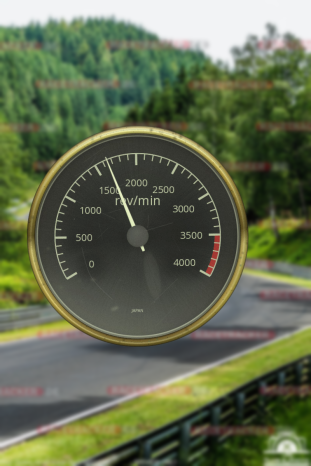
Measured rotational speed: 1650 rpm
